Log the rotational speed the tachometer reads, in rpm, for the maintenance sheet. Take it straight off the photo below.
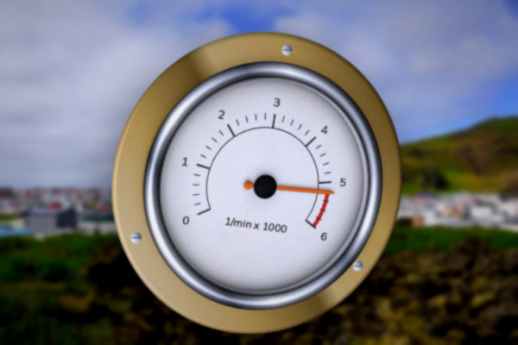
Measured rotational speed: 5200 rpm
